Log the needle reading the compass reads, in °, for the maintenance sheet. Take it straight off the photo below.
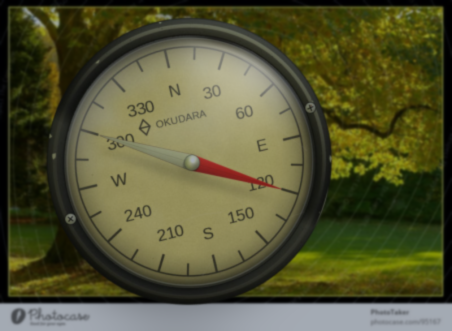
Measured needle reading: 120 °
